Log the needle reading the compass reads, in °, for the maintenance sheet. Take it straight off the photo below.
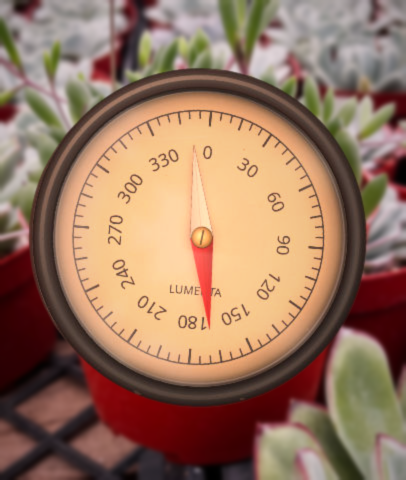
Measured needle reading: 170 °
